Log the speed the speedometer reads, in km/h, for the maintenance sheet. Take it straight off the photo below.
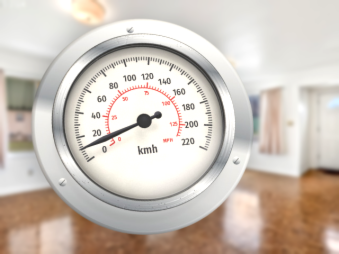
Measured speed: 10 km/h
